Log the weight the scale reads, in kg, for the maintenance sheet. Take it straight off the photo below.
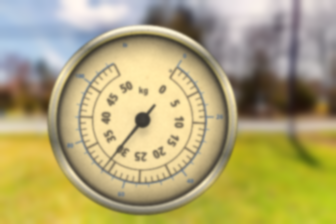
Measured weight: 31 kg
